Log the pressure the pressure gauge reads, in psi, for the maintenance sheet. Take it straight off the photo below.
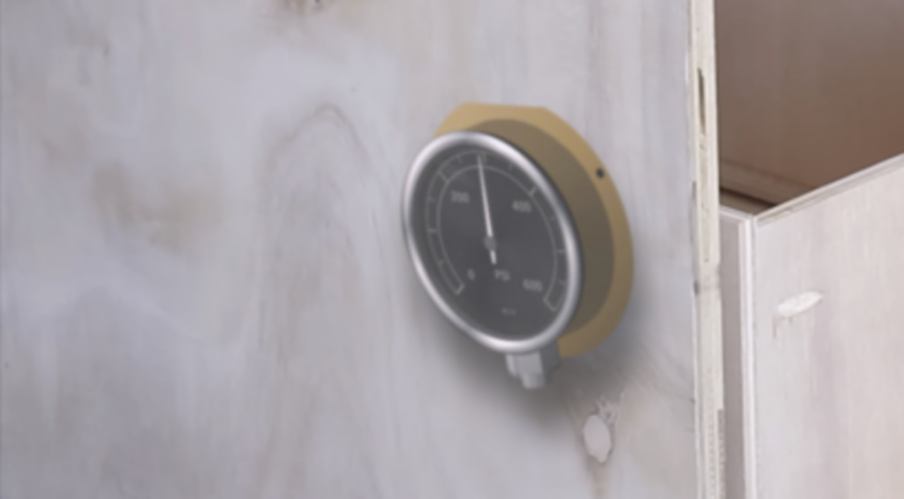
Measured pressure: 300 psi
